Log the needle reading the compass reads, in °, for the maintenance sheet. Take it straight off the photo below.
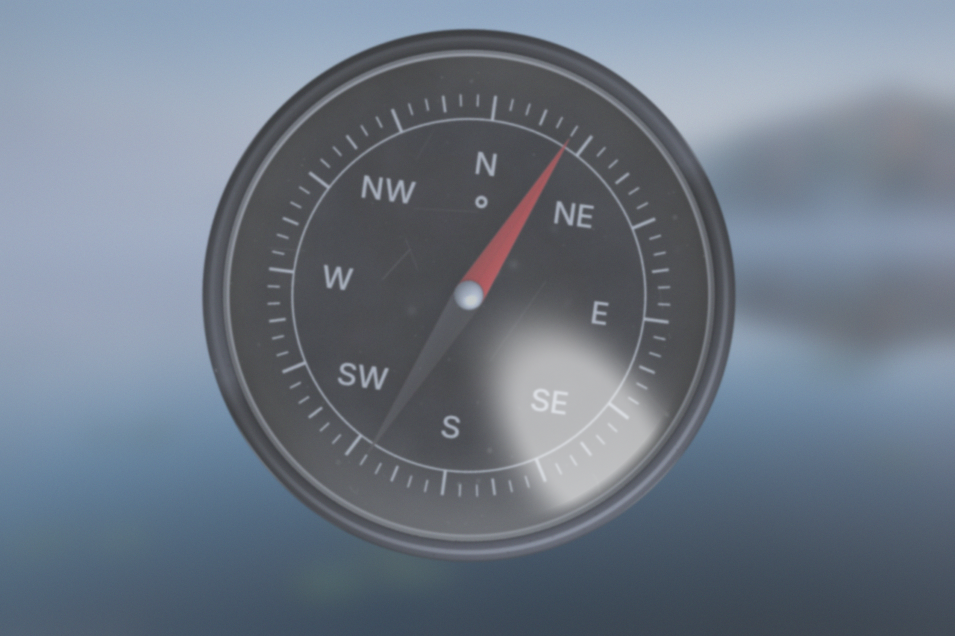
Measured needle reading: 25 °
